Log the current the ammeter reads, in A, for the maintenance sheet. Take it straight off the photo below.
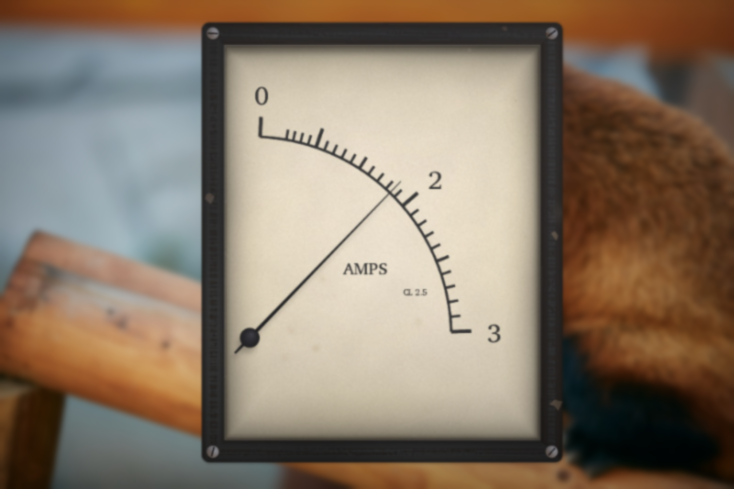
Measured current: 1.85 A
